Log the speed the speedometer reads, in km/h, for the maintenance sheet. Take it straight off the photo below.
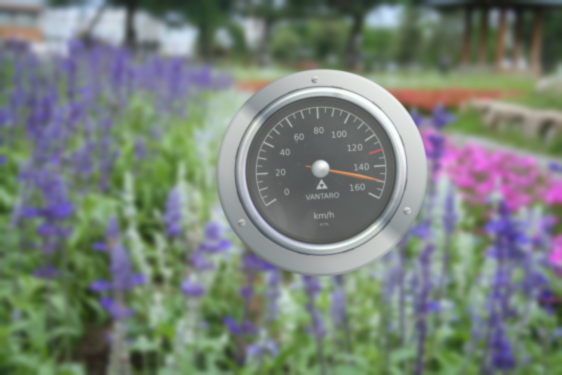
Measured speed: 150 km/h
